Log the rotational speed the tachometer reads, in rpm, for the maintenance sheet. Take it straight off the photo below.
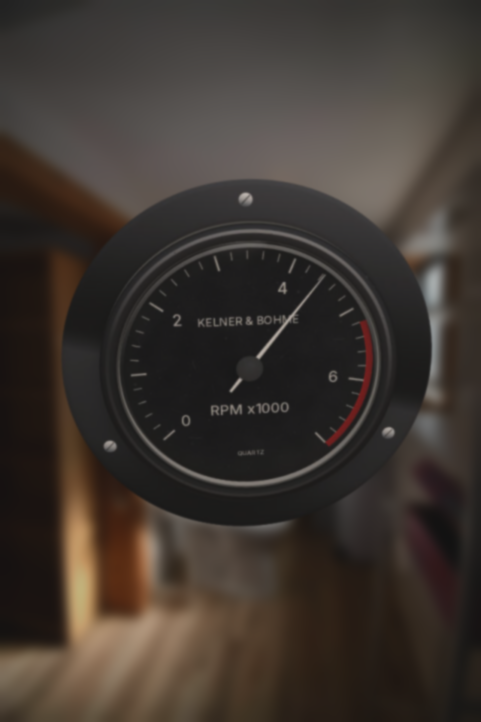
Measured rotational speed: 4400 rpm
